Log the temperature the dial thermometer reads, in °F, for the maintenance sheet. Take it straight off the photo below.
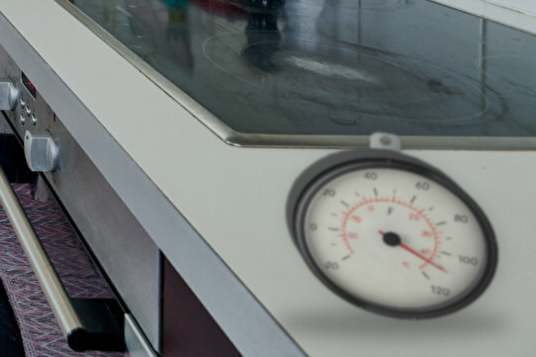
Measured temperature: 110 °F
